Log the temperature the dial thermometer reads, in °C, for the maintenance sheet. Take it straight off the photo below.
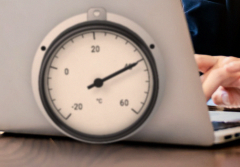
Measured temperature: 40 °C
